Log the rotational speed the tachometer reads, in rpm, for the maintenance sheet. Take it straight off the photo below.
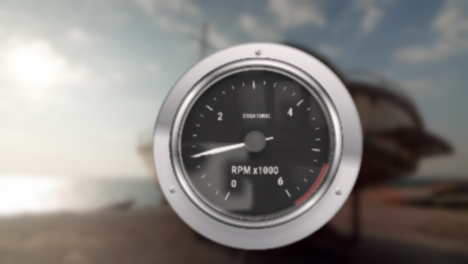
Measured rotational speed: 1000 rpm
